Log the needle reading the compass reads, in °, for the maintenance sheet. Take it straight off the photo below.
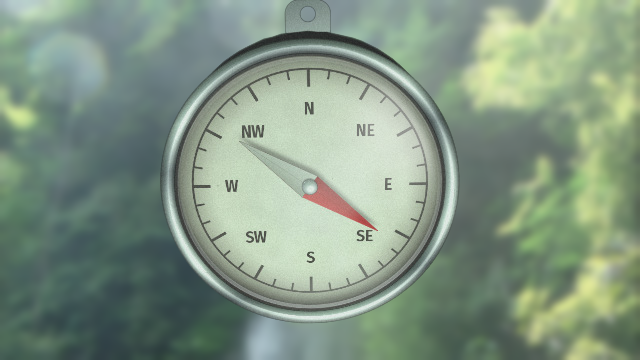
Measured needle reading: 125 °
